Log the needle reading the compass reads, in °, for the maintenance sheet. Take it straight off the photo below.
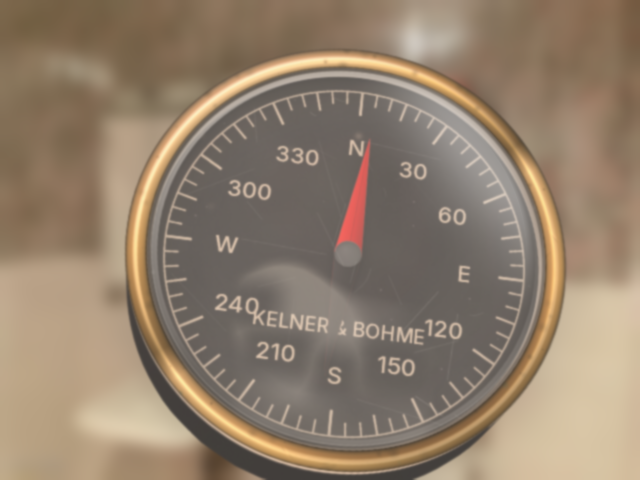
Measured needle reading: 5 °
